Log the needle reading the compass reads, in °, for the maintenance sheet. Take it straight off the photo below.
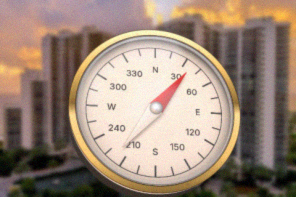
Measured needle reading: 37.5 °
